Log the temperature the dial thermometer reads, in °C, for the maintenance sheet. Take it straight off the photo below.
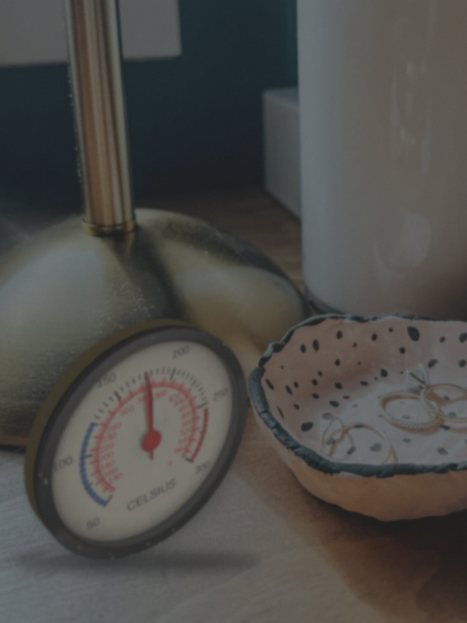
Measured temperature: 175 °C
